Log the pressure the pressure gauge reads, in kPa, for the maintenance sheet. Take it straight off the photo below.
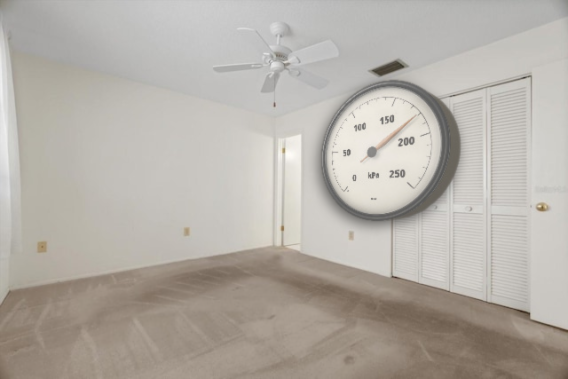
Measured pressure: 180 kPa
